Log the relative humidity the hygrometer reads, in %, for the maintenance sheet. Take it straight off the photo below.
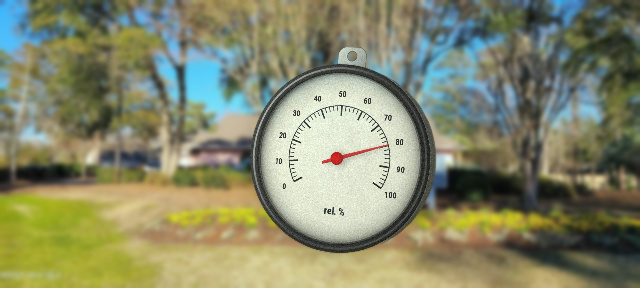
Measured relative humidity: 80 %
